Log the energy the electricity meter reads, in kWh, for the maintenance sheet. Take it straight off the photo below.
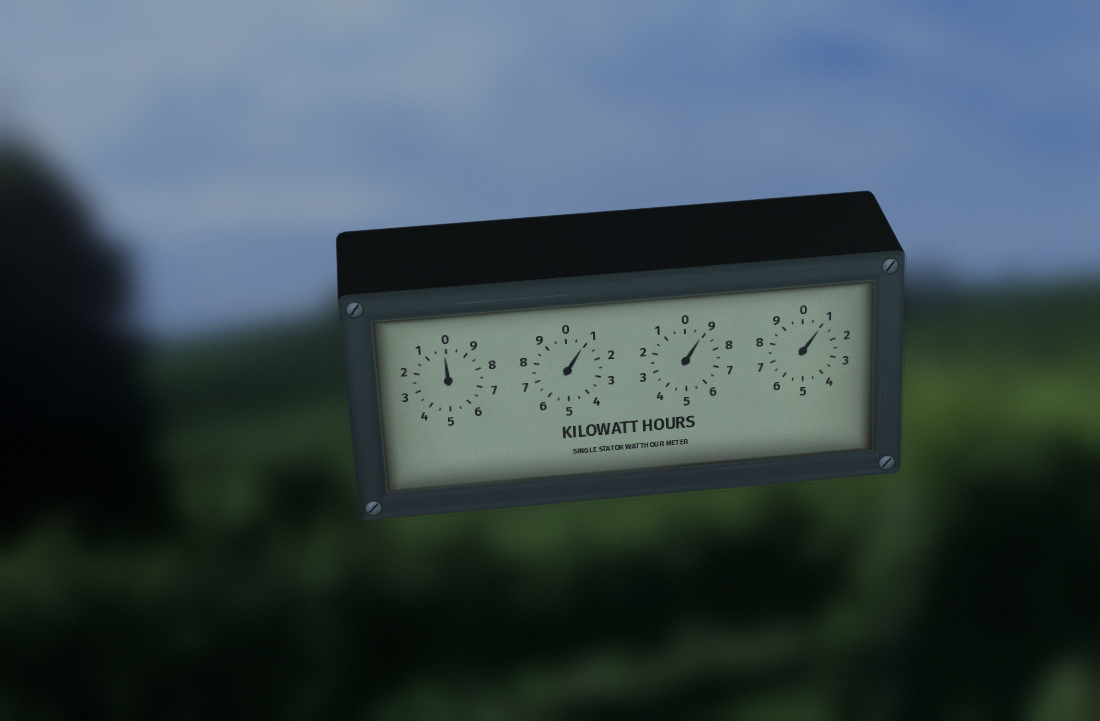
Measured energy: 91 kWh
